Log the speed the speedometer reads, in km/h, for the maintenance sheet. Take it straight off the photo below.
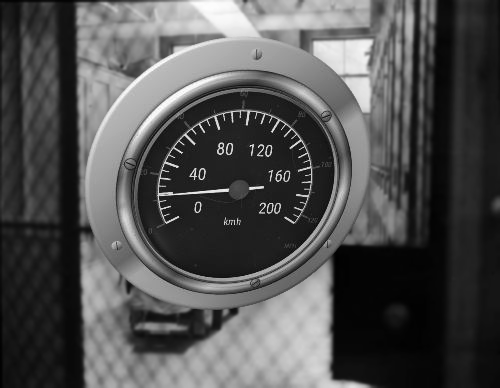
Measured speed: 20 km/h
